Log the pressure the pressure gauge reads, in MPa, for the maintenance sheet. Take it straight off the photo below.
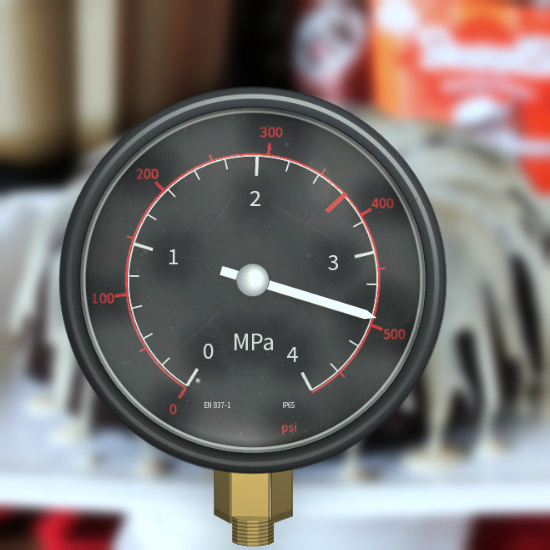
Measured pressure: 3.4 MPa
